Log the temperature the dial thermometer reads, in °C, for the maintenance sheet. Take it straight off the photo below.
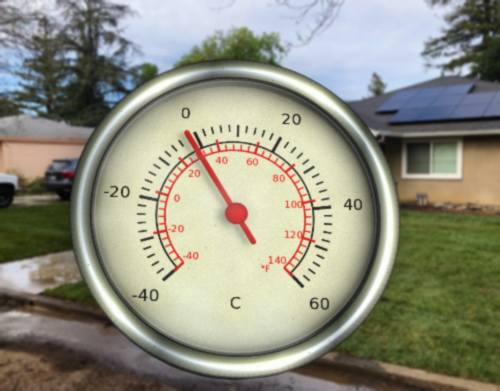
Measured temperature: -2 °C
